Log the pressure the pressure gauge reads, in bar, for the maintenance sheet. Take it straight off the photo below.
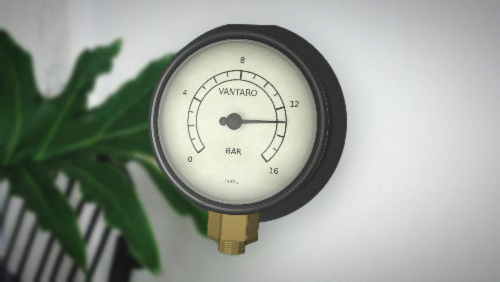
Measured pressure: 13 bar
